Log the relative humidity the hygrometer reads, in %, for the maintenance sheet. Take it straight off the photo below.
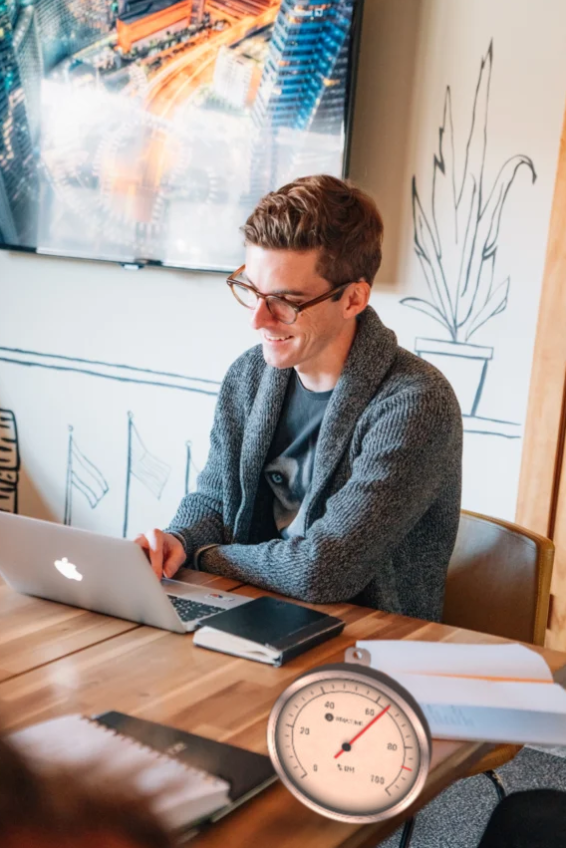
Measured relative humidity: 64 %
